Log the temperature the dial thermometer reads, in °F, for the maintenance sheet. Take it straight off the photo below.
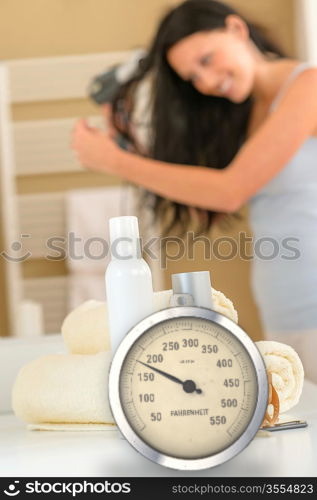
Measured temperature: 175 °F
